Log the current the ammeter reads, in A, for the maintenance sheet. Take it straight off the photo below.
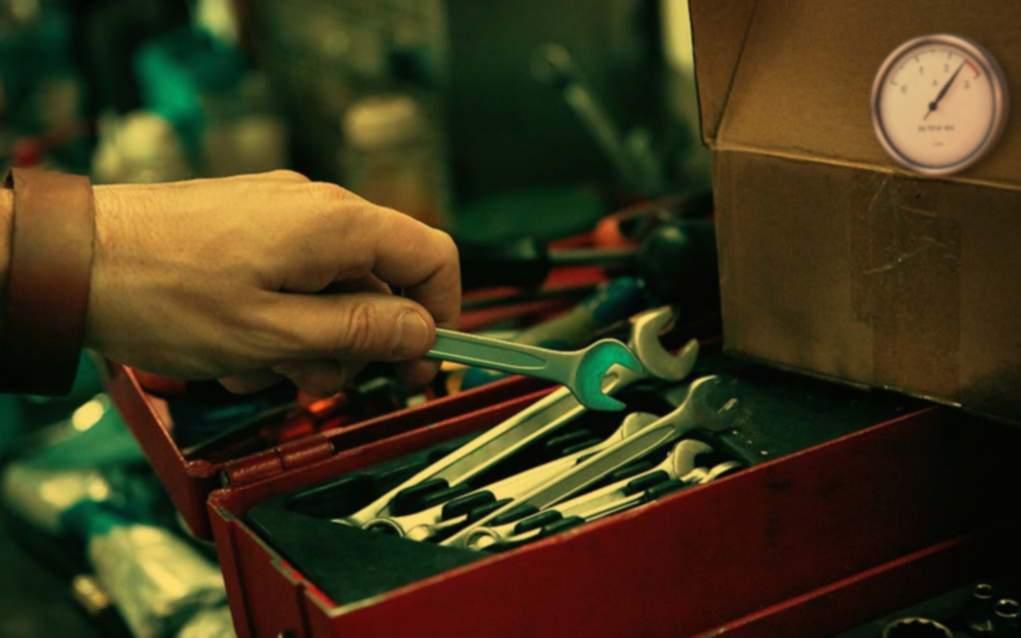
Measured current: 2.5 A
